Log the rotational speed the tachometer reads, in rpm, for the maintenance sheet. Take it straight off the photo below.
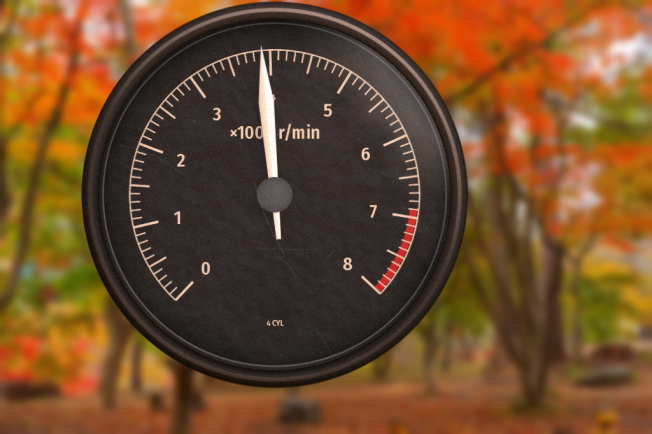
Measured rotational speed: 3900 rpm
